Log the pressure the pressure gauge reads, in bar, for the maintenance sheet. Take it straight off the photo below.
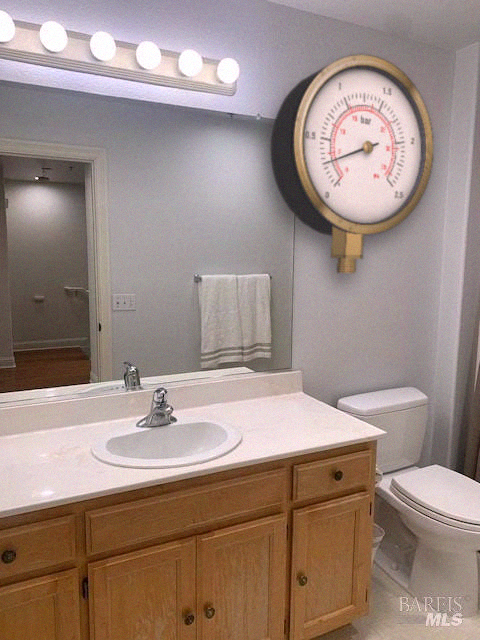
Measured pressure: 0.25 bar
